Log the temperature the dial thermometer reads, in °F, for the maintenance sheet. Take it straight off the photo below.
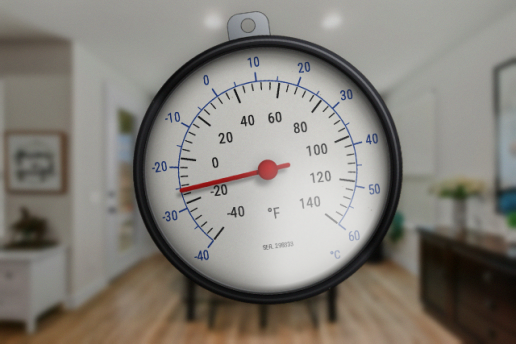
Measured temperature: -14 °F
